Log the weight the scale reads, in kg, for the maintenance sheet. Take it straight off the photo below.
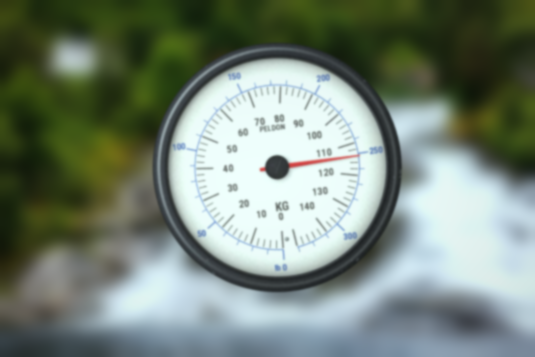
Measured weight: 114 kg
